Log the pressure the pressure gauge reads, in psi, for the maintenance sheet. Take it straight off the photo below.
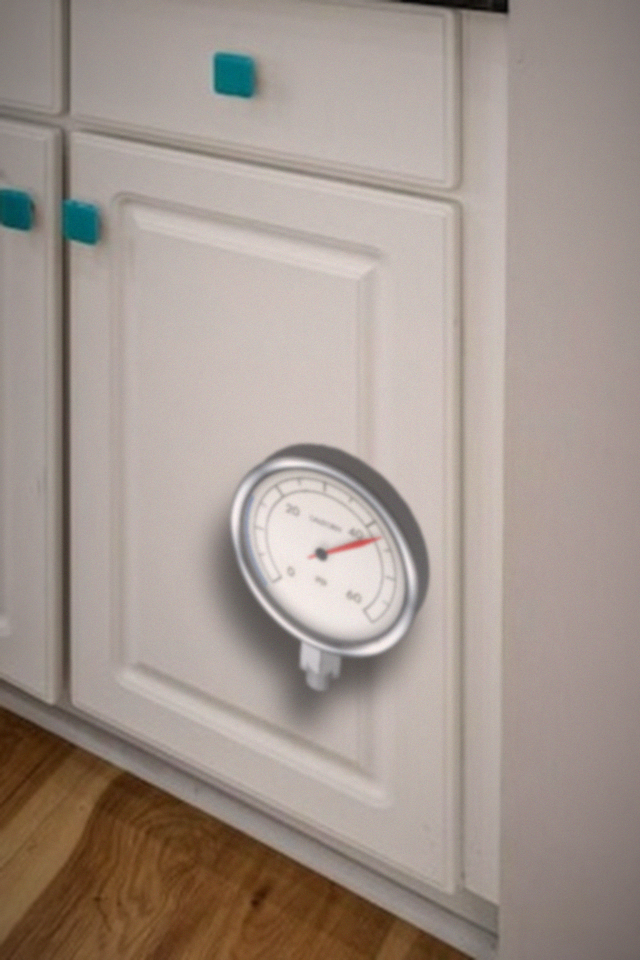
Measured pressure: 42.5 psi
